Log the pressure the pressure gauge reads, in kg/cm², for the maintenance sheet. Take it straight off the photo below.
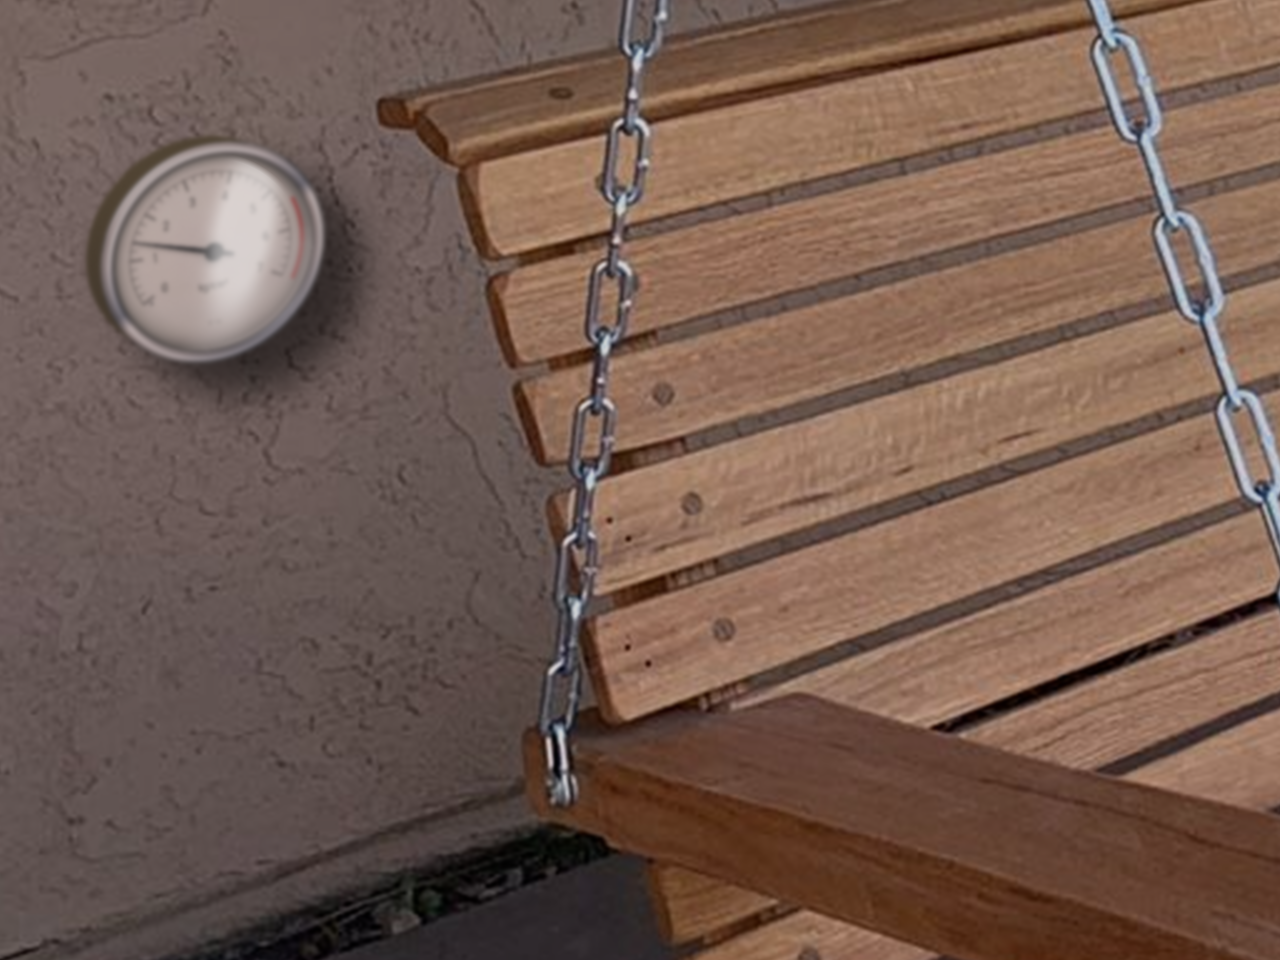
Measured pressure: 1.4 kg/cm²
